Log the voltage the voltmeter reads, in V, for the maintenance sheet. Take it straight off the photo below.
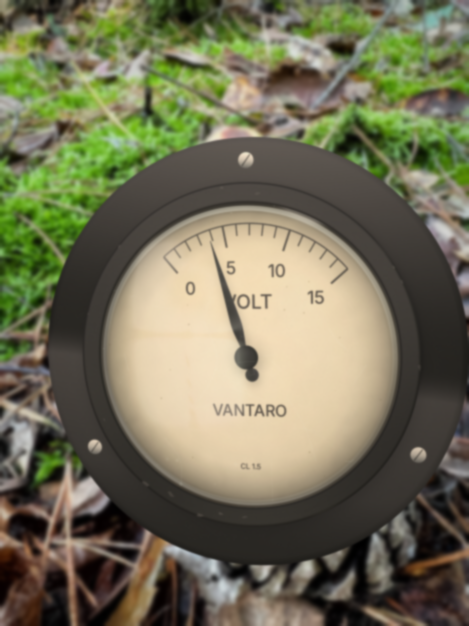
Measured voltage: 4 V
